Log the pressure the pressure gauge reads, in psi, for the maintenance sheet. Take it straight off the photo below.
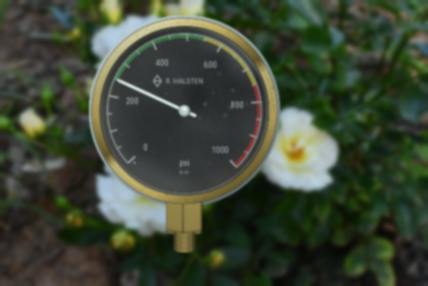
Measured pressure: 250 psi
